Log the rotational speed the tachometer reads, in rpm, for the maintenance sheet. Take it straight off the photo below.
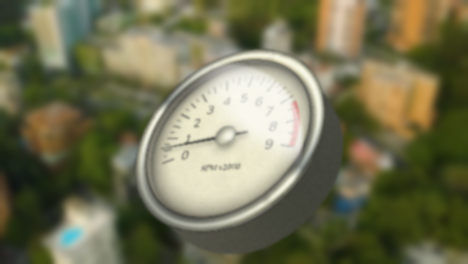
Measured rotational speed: 500 rpm
